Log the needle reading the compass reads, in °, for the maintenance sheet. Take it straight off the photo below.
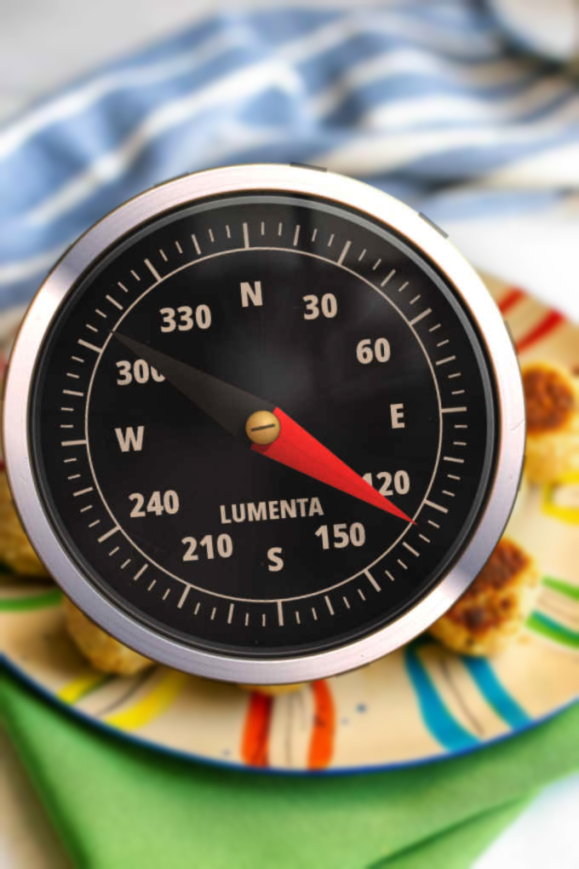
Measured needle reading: 127.5 °
